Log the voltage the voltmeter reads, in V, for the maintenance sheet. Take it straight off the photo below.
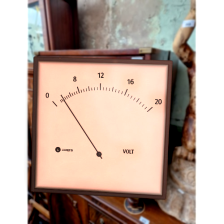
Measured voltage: 4 V
